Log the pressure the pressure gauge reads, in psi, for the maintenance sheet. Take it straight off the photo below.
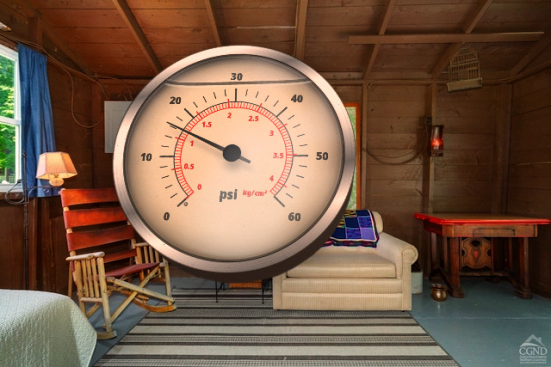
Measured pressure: 16 psi
